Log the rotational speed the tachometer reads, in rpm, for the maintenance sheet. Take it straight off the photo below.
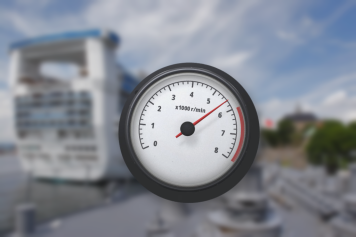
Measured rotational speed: 5600 rpm
